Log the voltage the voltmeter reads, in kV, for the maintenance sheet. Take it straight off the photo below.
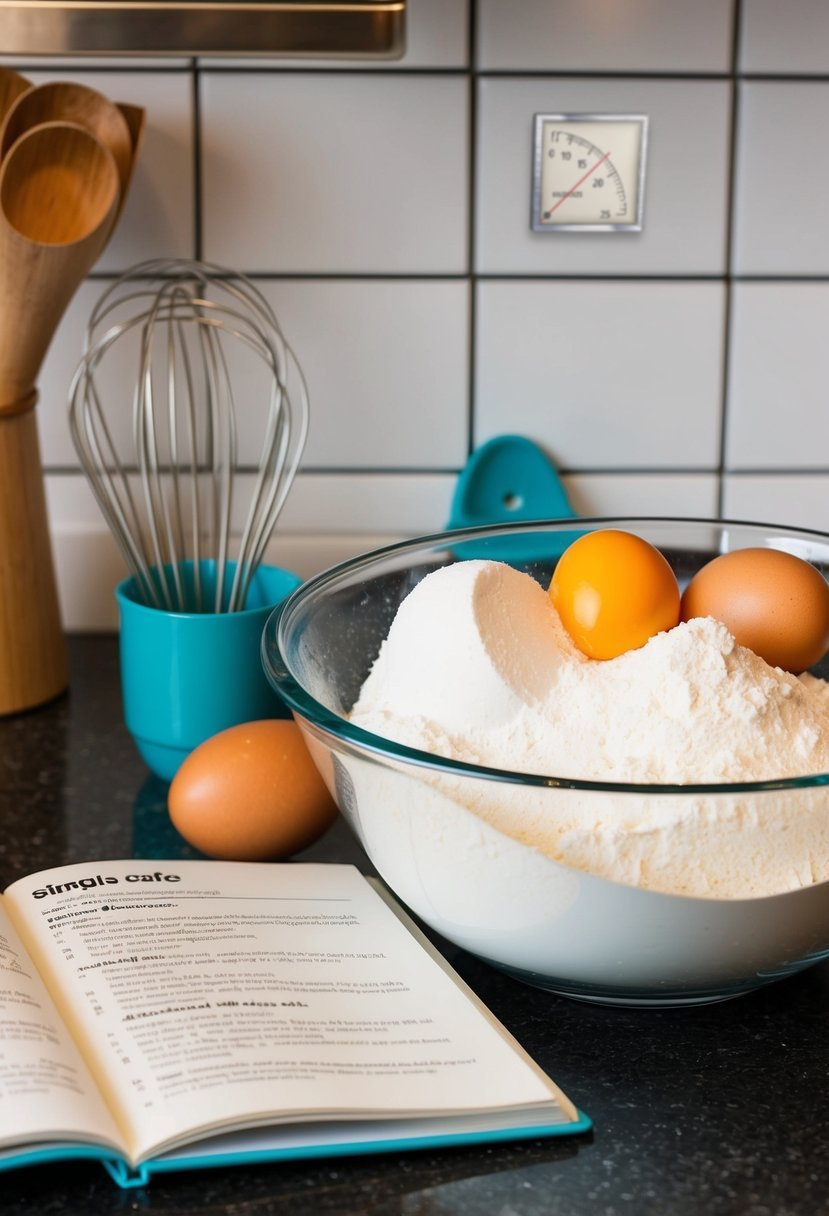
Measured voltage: 17.5 kV
